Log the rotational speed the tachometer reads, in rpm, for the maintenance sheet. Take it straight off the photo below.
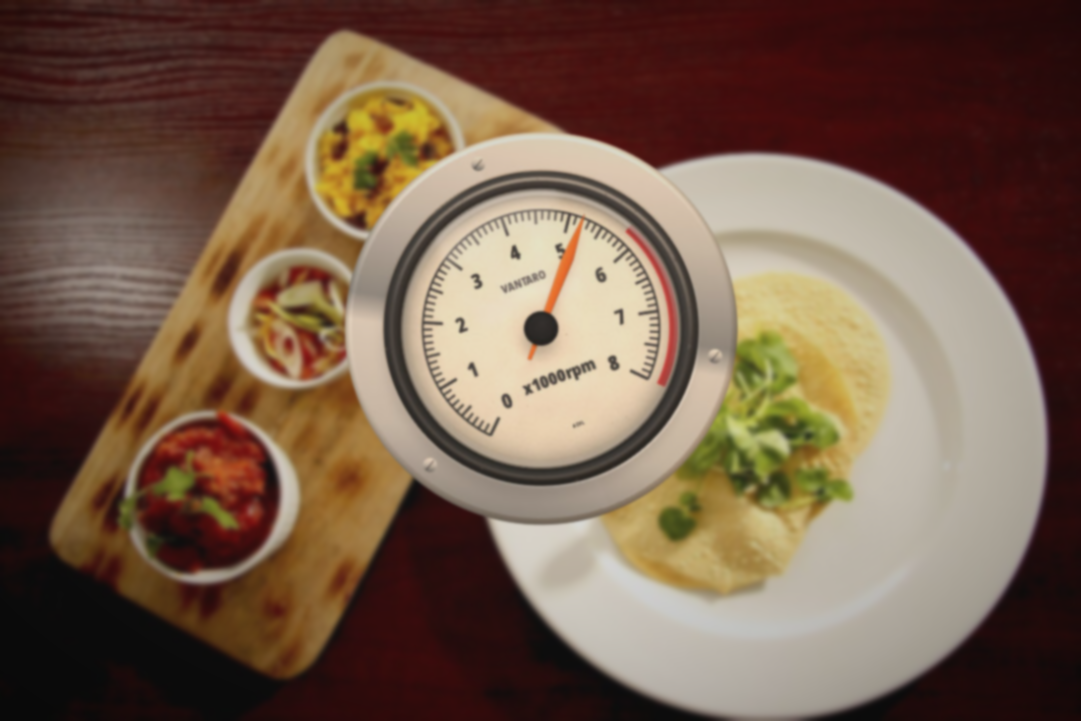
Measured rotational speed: 5200 rpm
